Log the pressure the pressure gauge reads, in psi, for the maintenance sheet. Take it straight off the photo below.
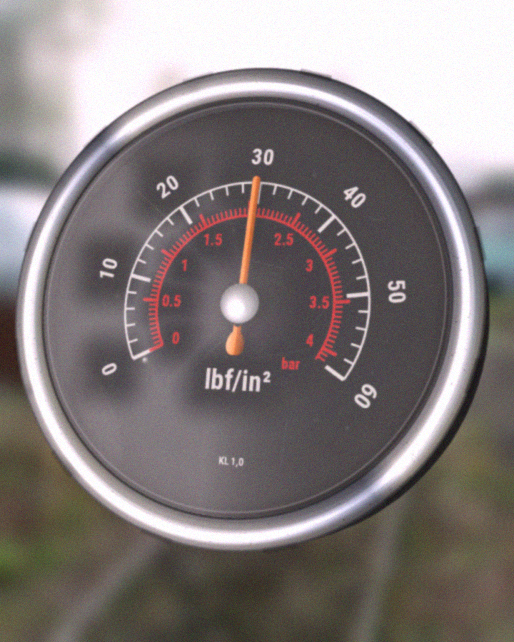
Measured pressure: 30 psi
